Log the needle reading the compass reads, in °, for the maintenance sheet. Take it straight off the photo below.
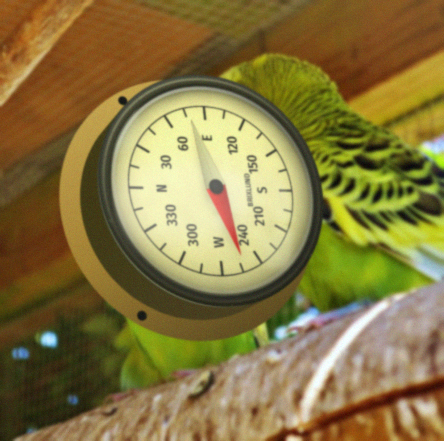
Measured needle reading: 255 °
